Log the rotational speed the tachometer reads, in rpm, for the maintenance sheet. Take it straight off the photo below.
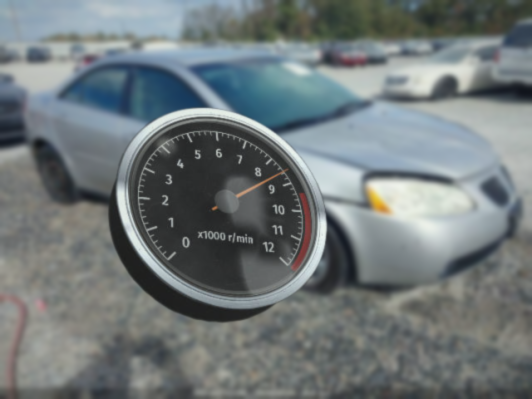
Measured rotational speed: 8600 rpm
